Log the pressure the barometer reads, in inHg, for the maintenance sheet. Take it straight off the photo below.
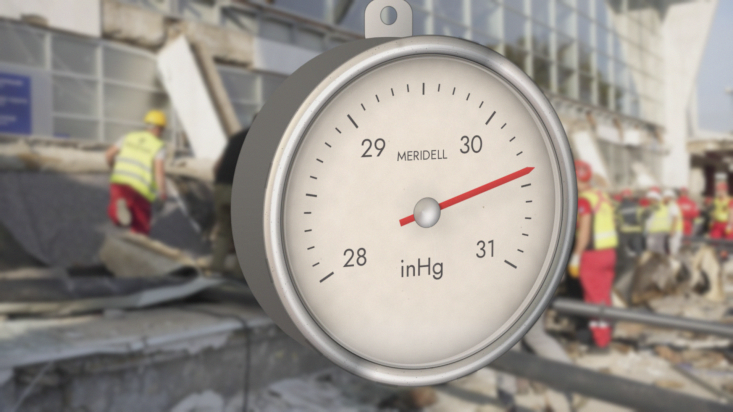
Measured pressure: 30.4 inHg
